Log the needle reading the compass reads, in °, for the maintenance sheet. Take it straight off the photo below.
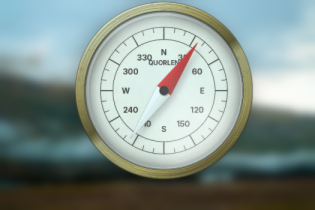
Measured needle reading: 35 °
